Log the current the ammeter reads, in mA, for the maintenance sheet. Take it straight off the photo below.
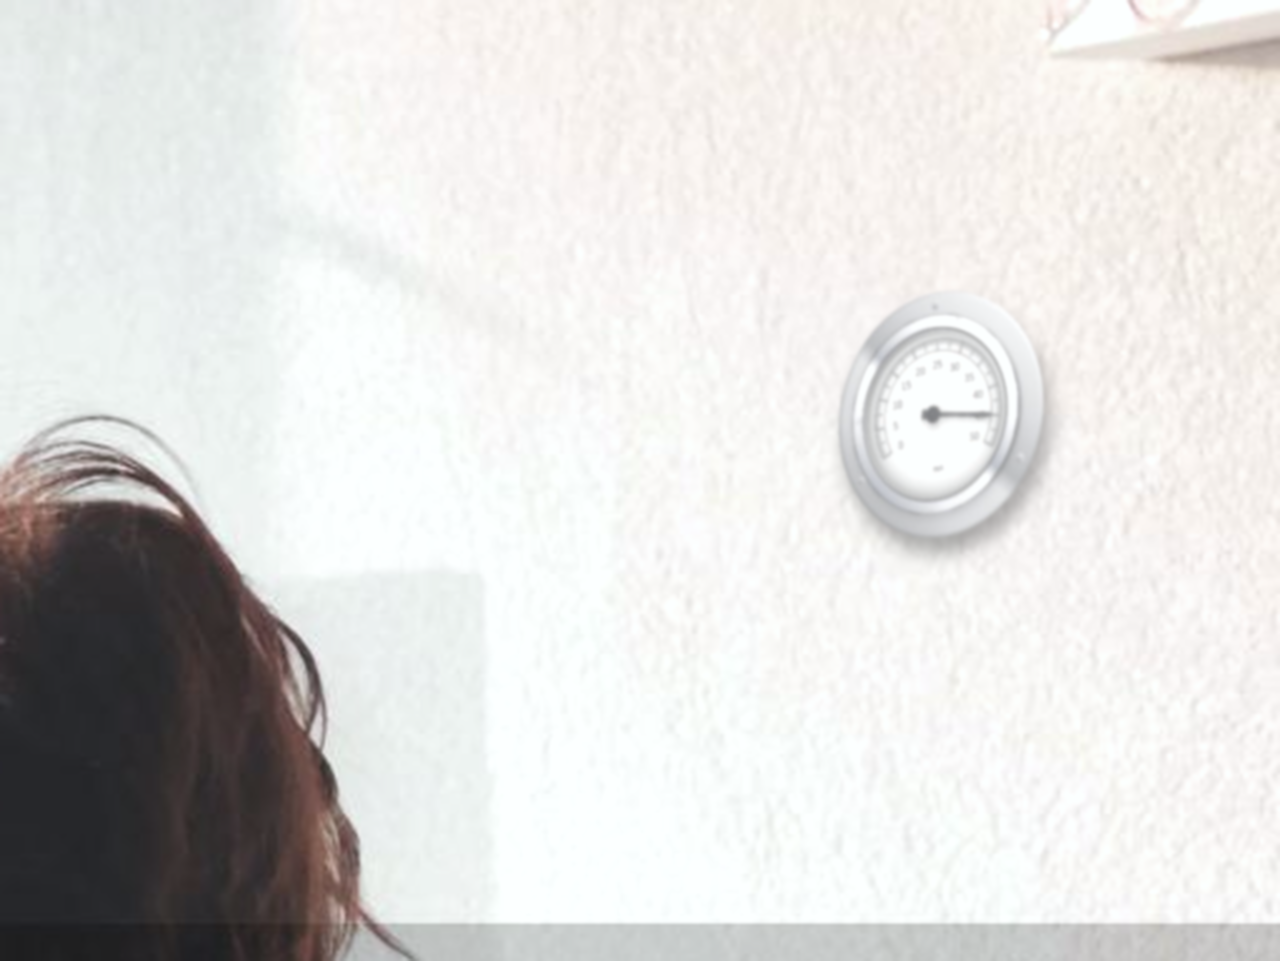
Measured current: 45 mA
